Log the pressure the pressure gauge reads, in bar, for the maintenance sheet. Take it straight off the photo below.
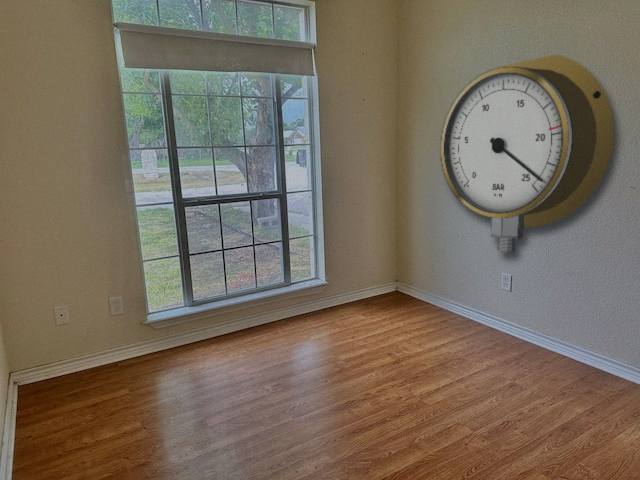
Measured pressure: 24 bar
